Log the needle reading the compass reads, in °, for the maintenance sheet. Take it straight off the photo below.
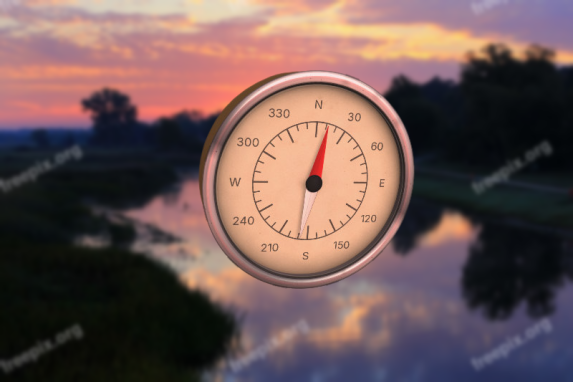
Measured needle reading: 10 °
